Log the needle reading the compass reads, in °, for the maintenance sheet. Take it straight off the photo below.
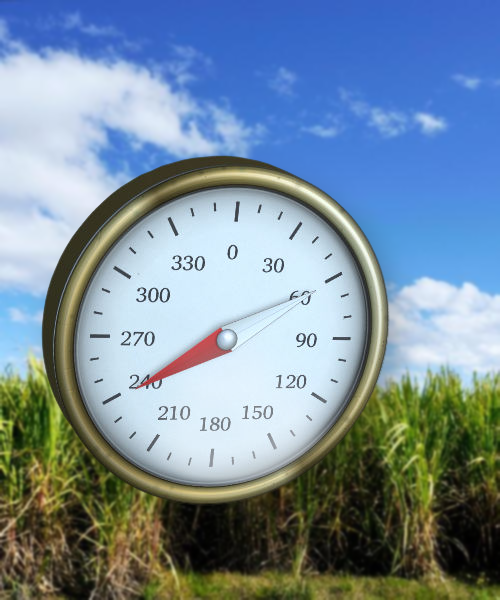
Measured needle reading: 240 °
